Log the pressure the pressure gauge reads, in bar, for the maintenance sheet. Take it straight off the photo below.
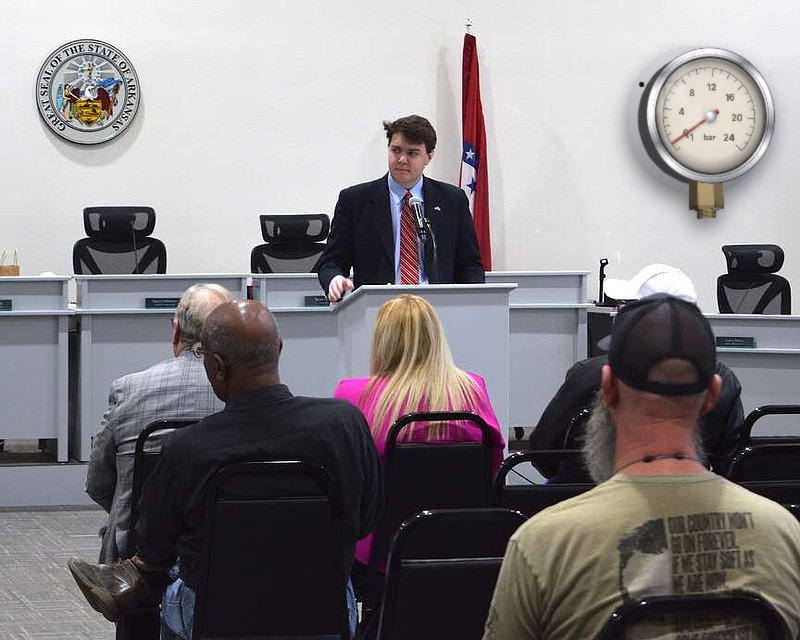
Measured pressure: 0 bar
